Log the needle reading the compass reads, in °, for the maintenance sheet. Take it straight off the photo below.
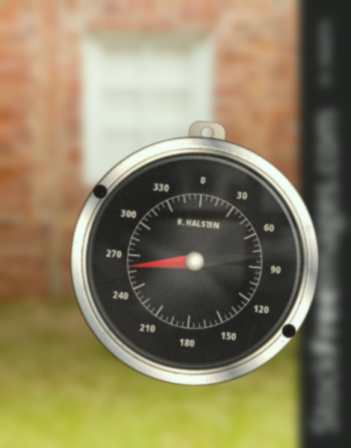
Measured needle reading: 260 °
